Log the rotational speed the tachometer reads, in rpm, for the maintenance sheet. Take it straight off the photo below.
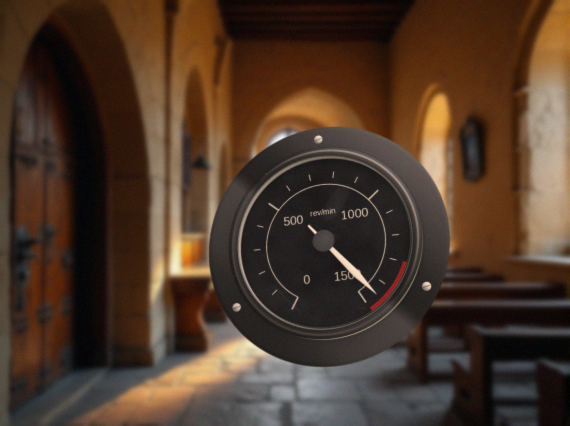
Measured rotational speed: 1450 rpm
